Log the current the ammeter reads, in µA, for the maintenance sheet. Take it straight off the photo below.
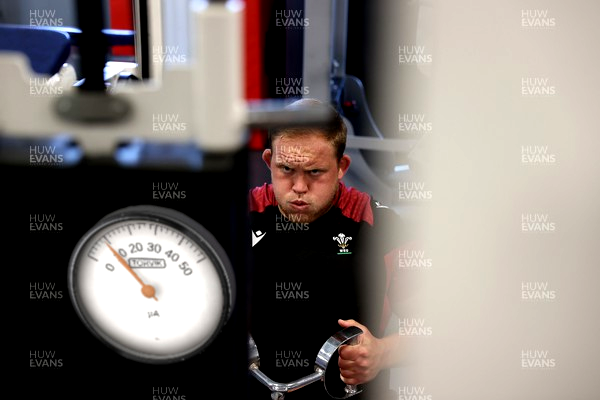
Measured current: 10 µA
